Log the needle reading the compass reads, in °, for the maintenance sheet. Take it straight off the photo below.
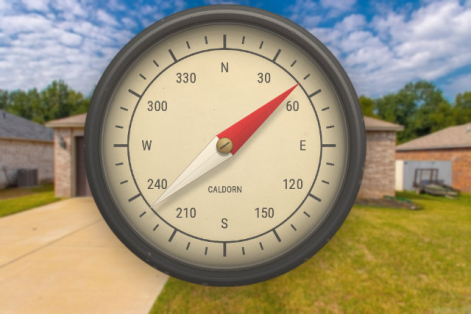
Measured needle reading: 50 °
